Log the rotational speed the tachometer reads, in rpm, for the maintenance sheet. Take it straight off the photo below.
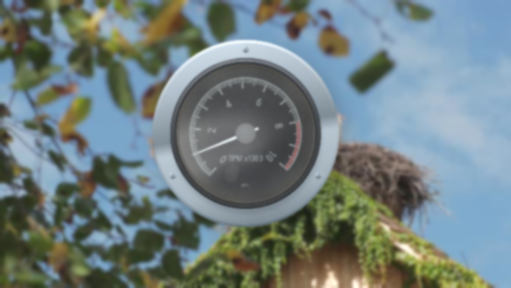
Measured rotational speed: 1000 rpm
